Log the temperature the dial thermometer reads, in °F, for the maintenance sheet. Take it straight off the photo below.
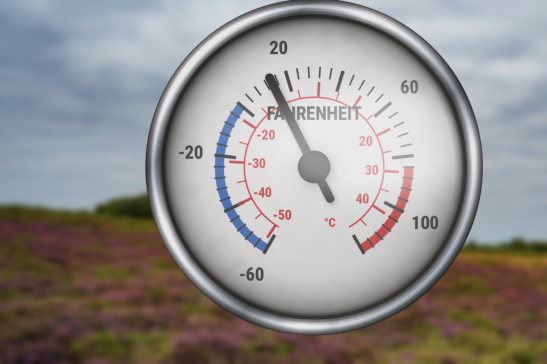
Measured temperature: 14 °F
